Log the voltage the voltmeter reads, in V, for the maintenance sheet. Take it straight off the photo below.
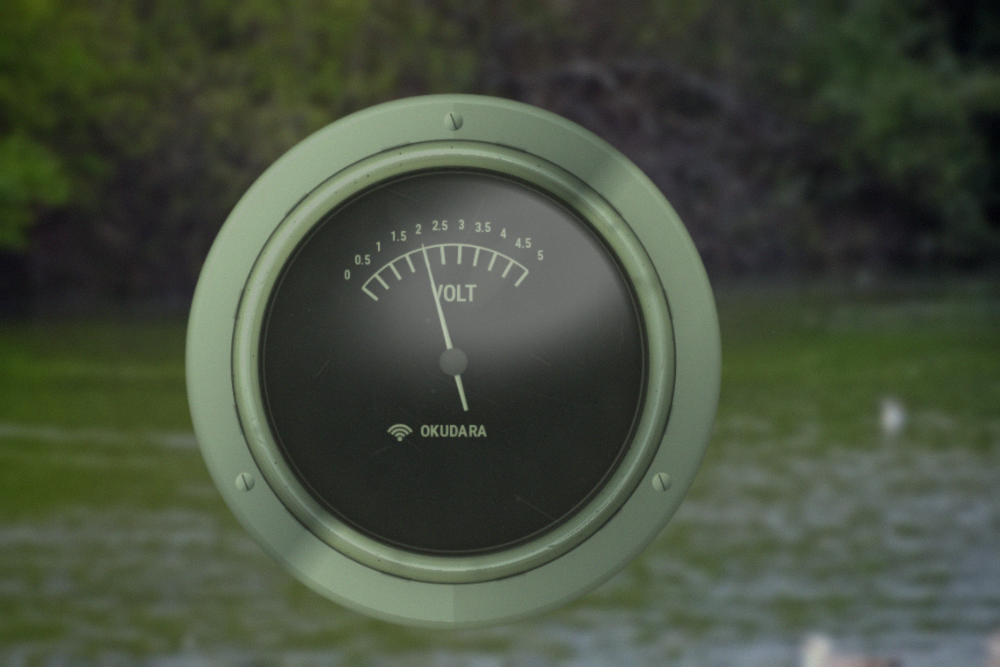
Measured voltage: 2 V
